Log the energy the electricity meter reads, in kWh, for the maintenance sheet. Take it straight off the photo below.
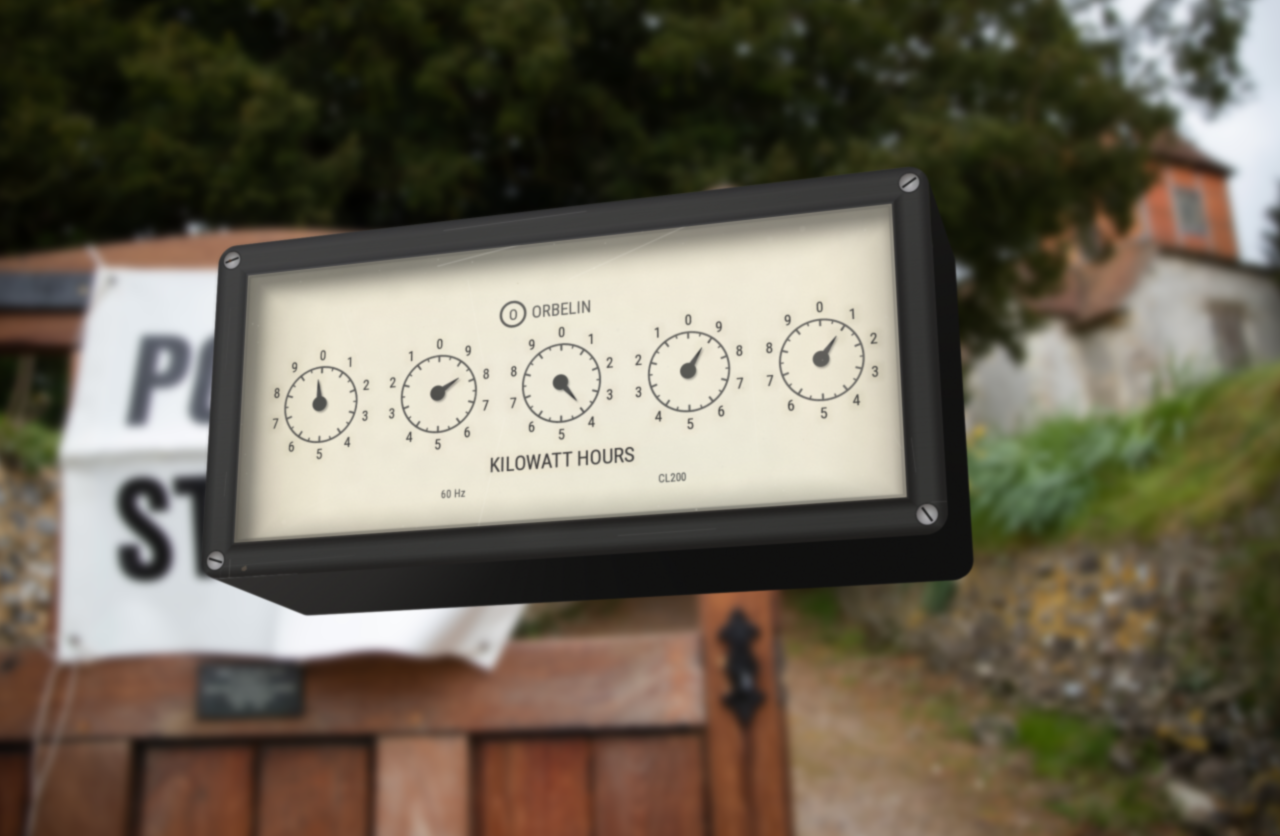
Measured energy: 98391 kWh
